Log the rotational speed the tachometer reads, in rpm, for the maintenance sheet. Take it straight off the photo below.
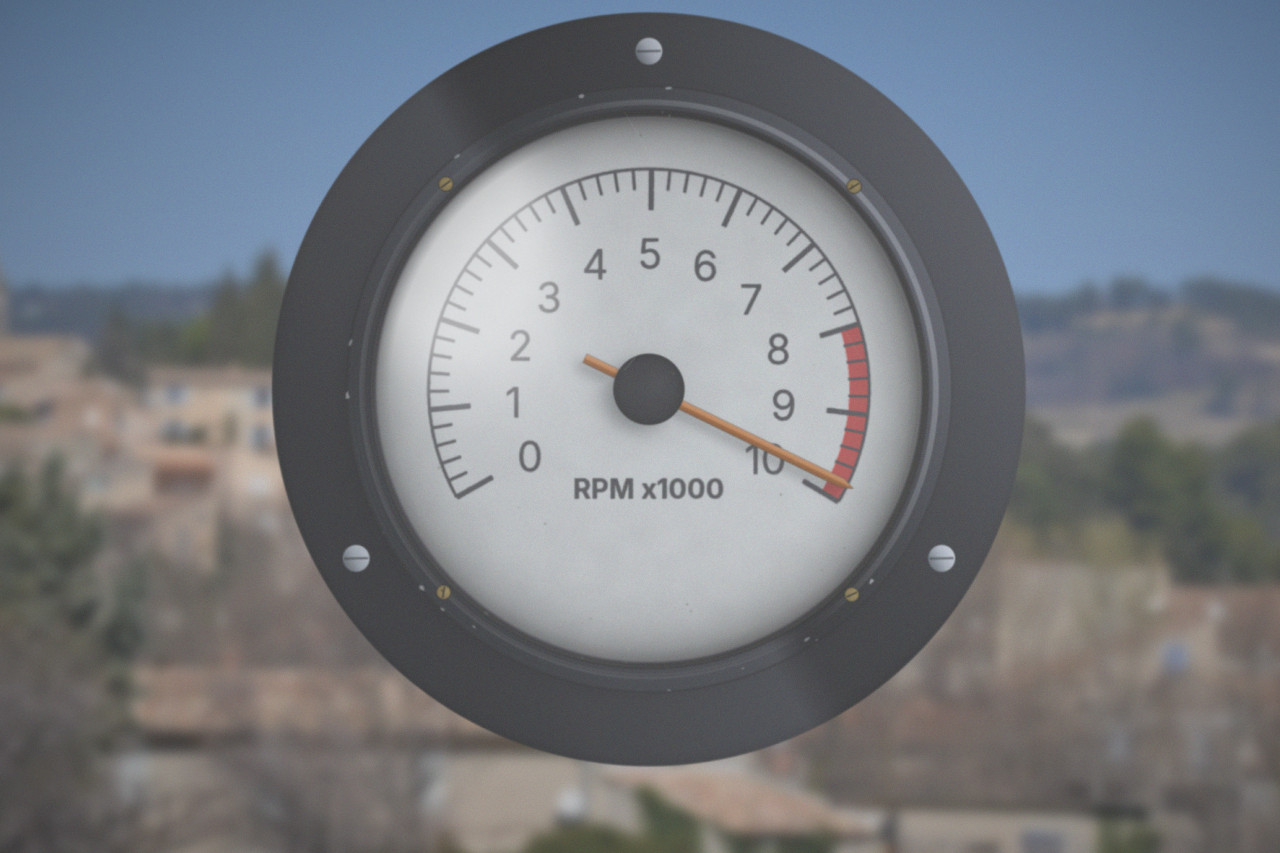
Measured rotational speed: 9800 rpm
